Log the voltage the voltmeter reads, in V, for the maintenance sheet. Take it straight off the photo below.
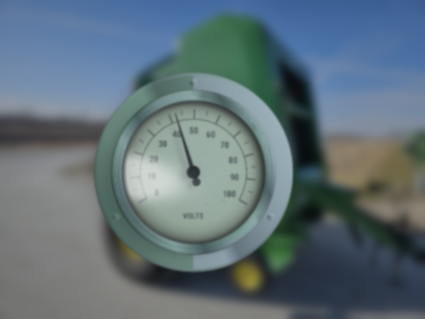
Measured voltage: 42.5 V
